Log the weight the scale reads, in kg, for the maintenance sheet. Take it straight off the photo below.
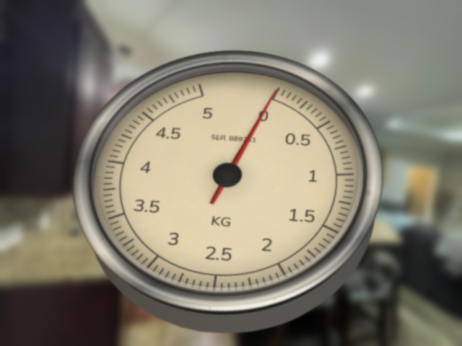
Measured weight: 0 kg
